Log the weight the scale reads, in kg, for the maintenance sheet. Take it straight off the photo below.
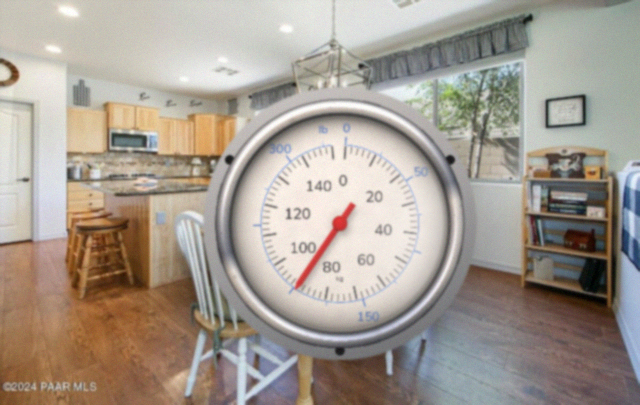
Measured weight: 90 kg
